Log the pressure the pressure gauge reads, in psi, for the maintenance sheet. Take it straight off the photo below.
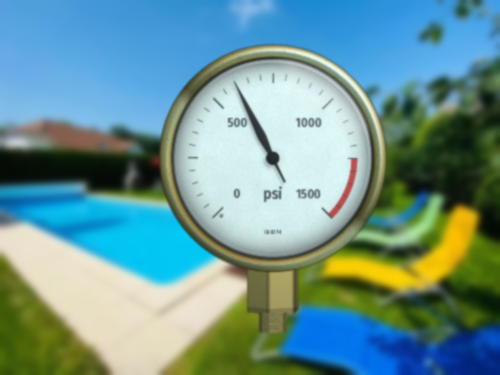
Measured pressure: 600 psi
